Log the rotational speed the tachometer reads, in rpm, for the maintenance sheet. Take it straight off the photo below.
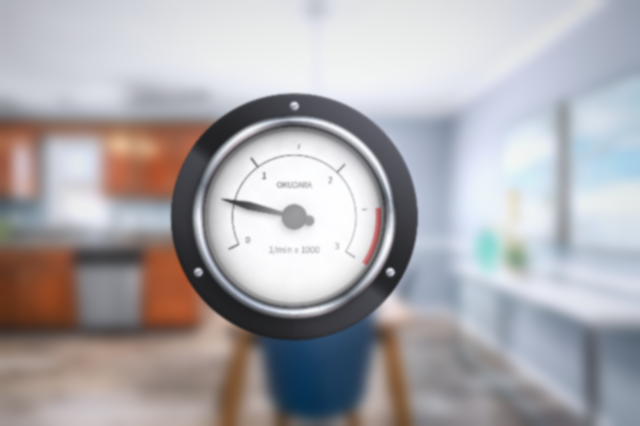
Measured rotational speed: 500 rpm
